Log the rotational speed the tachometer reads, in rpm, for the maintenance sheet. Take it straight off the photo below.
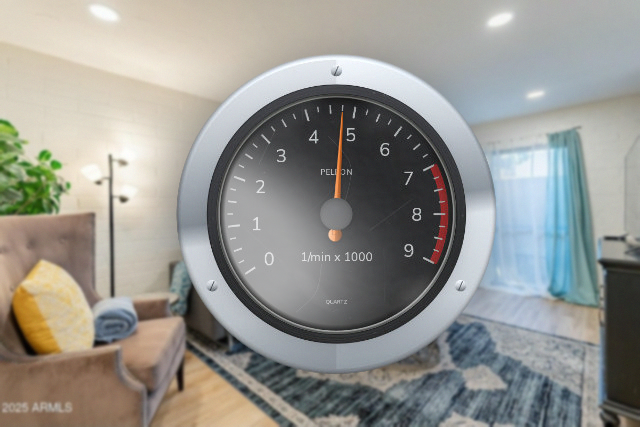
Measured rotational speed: 4750 rpm
